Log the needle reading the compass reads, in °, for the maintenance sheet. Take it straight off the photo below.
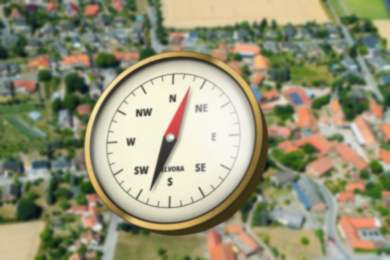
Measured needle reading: 20 °
